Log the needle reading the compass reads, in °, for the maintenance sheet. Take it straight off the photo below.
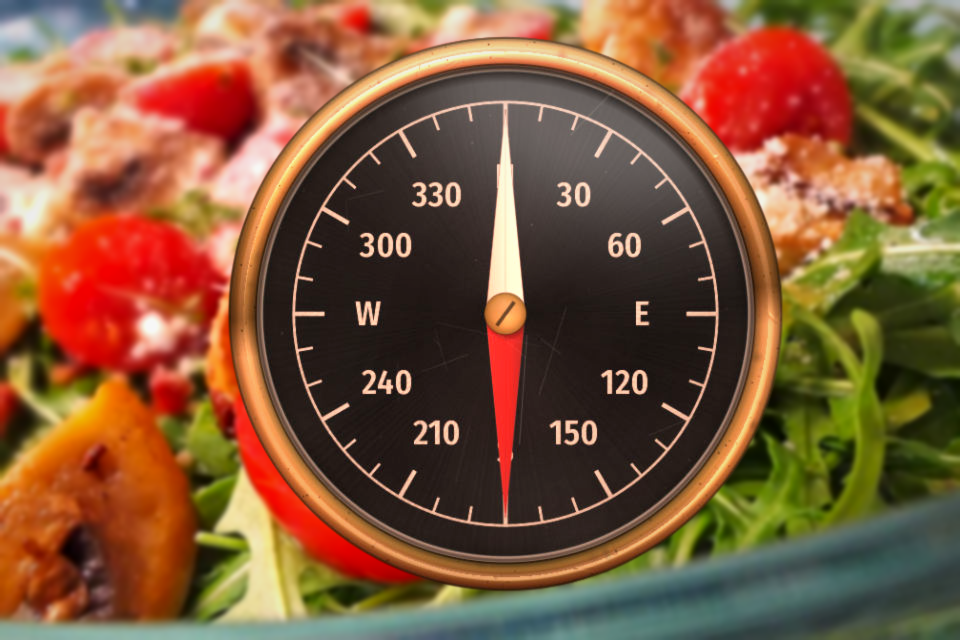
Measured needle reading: 180 °
